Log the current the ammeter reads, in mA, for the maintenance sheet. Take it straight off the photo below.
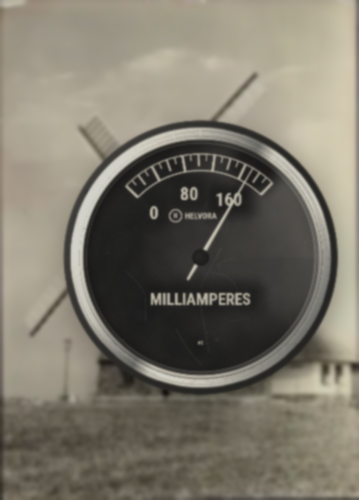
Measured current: 170 mA
